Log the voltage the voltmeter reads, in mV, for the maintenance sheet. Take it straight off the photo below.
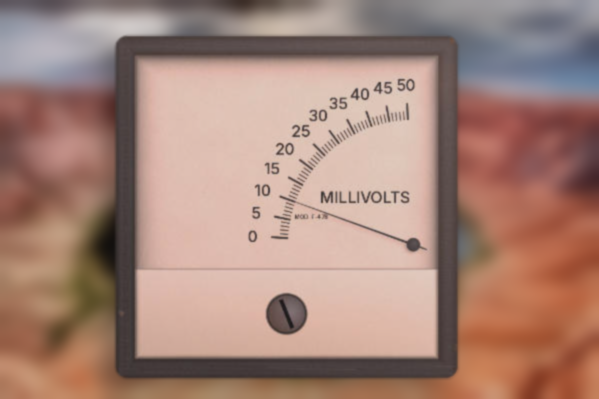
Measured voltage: 10 mV
